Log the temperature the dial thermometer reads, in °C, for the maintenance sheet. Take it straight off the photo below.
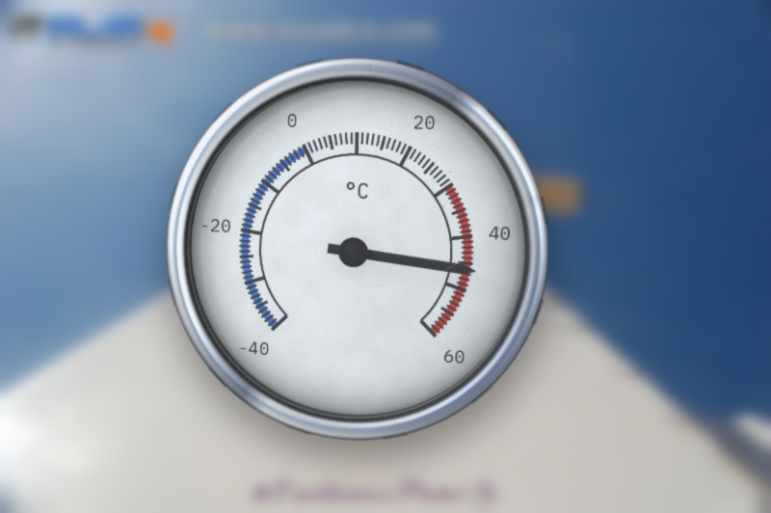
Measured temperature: 46 °C
